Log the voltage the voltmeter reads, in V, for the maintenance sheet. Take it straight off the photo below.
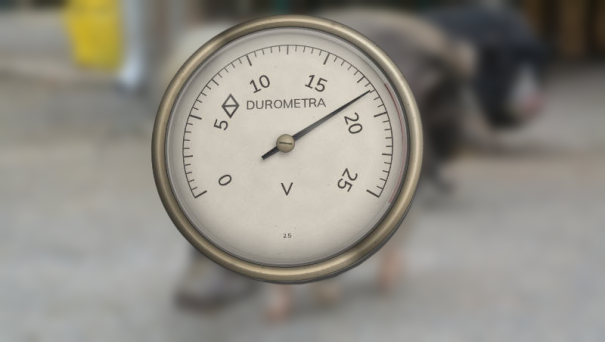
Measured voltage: 18.5 V
